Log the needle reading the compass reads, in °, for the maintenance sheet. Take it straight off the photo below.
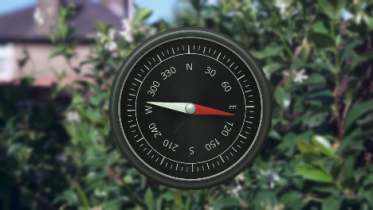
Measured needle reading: 100 °
